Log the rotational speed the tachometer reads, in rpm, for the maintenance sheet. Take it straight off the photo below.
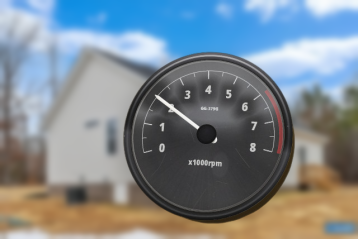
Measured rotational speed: 2000 rpm
